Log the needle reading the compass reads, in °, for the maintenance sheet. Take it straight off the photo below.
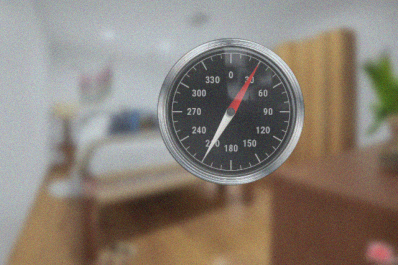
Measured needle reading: 30 °
